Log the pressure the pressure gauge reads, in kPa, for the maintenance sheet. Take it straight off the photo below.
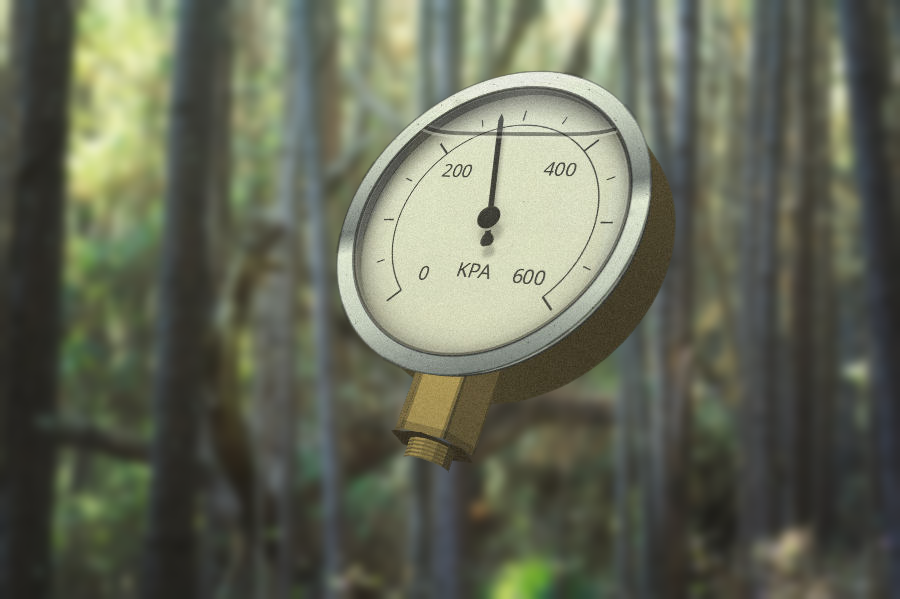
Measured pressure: 275 kPa
